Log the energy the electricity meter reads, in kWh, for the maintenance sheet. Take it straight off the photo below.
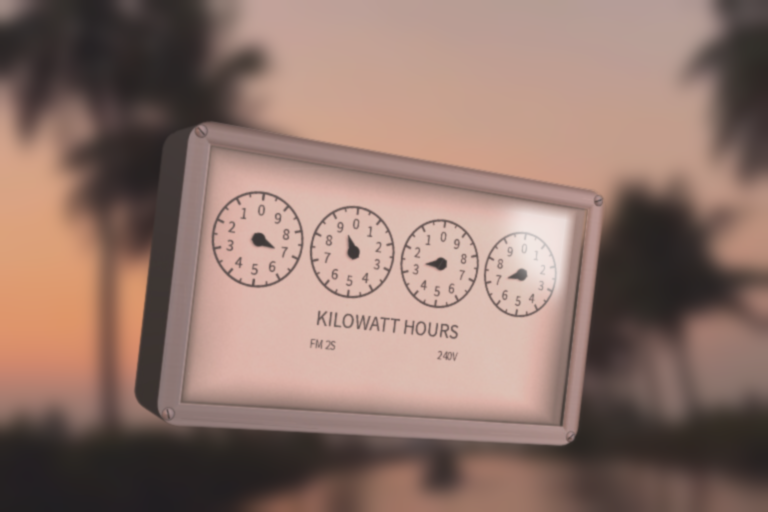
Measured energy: 6927 kWh
